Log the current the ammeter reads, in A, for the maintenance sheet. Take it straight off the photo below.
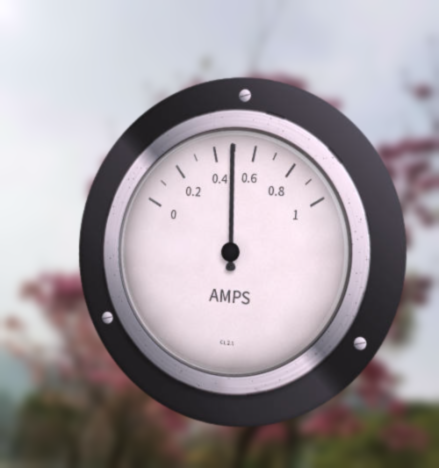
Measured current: 0.5 A
